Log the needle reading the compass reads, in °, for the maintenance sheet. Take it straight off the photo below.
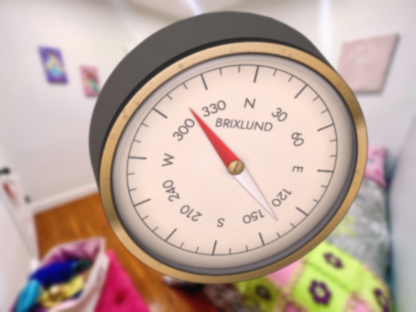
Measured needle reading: 315 °
